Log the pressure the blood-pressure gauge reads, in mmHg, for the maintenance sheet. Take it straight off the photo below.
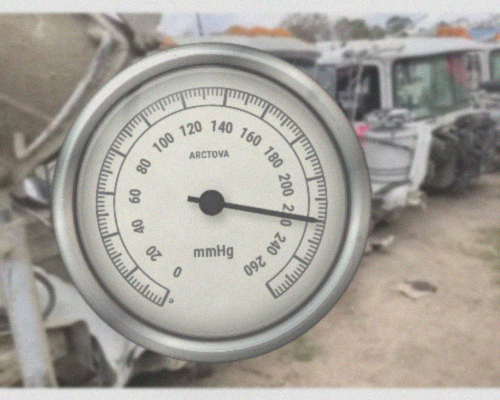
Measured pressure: 220 mmHg
